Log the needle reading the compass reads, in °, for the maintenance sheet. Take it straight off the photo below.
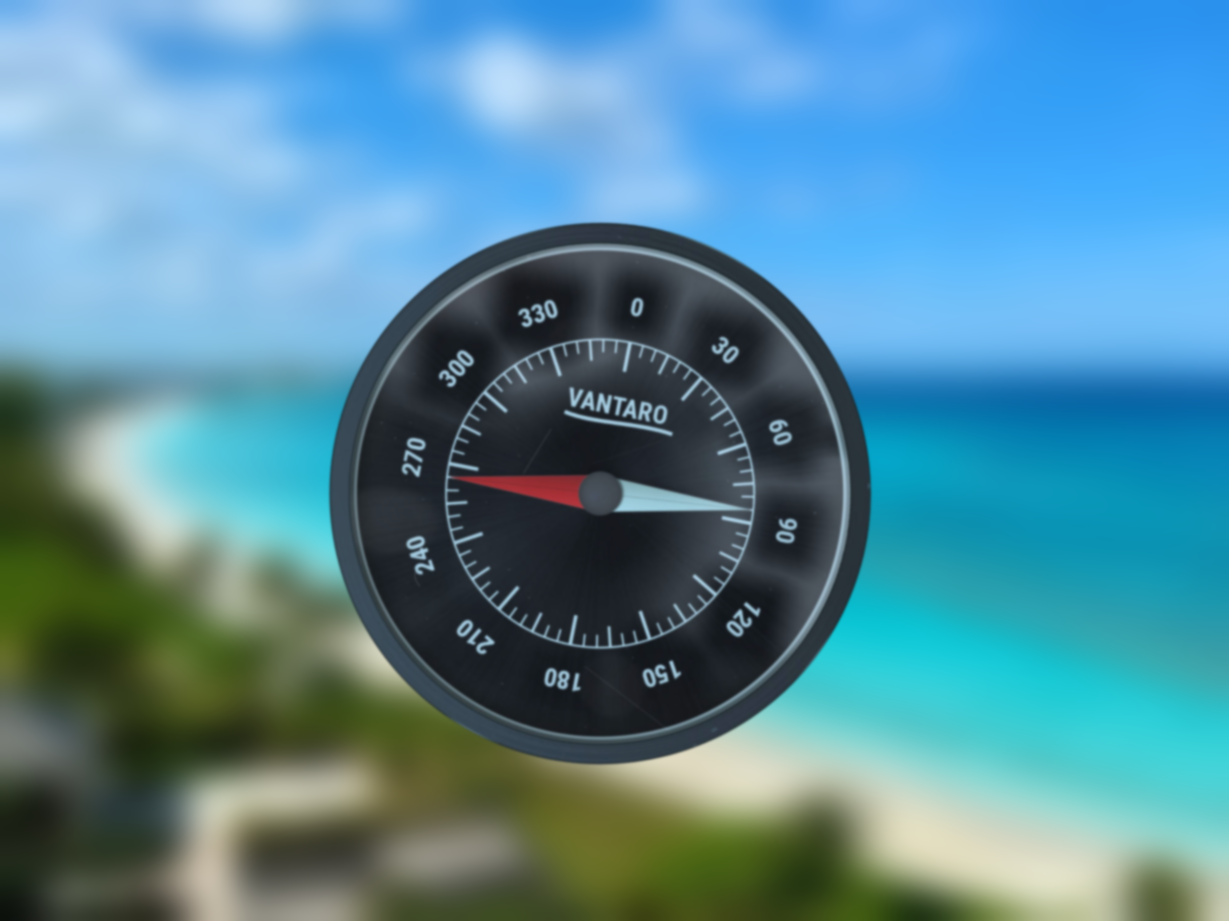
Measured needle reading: 265 °
